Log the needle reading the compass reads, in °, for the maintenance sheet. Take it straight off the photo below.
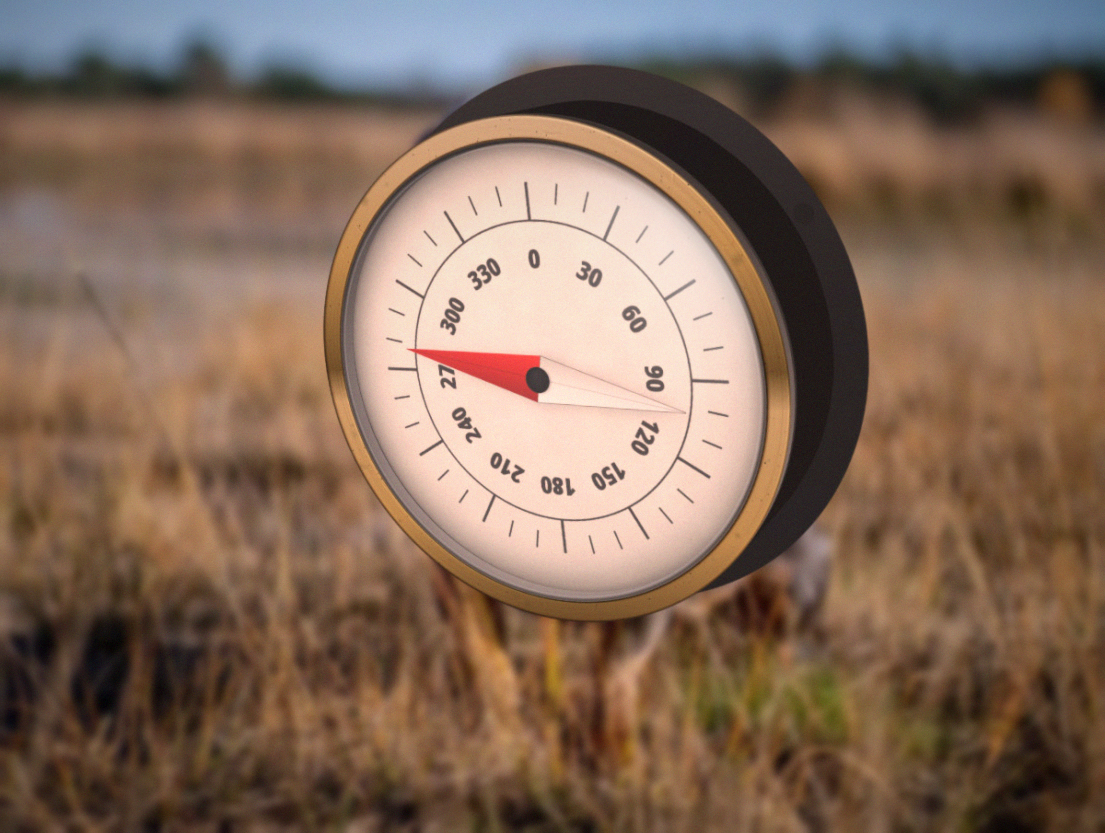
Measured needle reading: 280 °
